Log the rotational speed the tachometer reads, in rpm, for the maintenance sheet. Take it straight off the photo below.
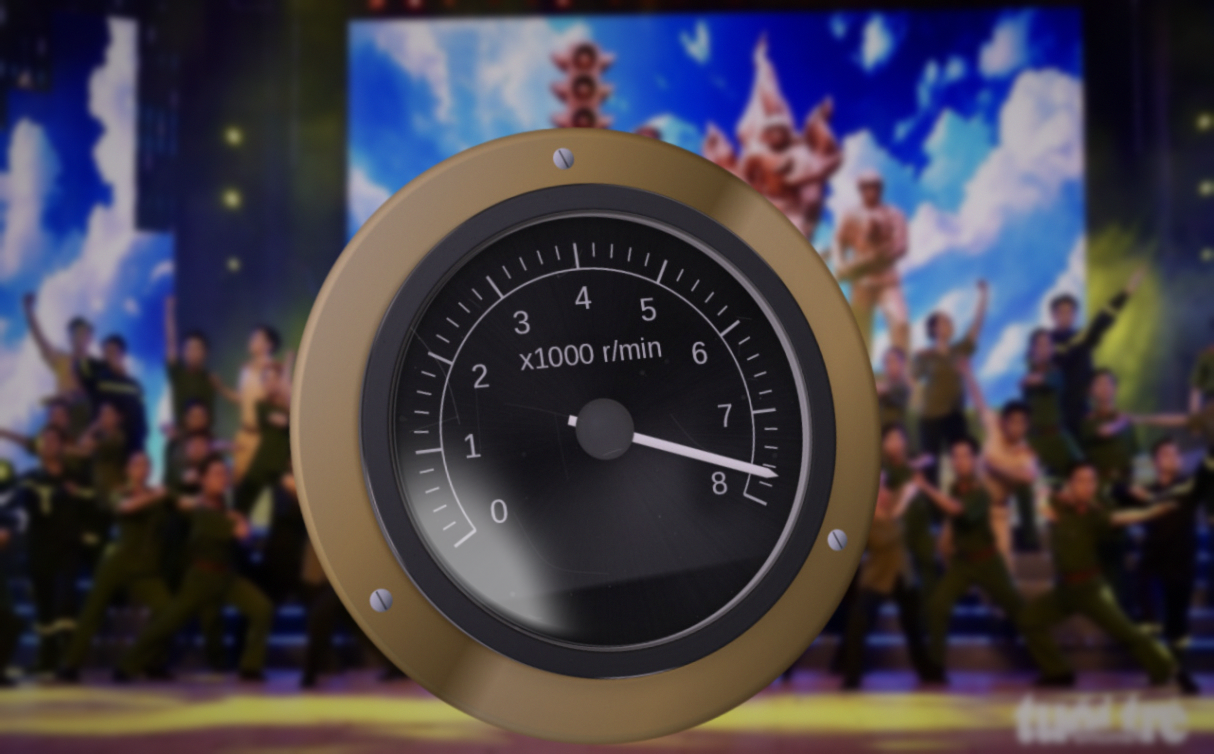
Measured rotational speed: 7700 rpm
